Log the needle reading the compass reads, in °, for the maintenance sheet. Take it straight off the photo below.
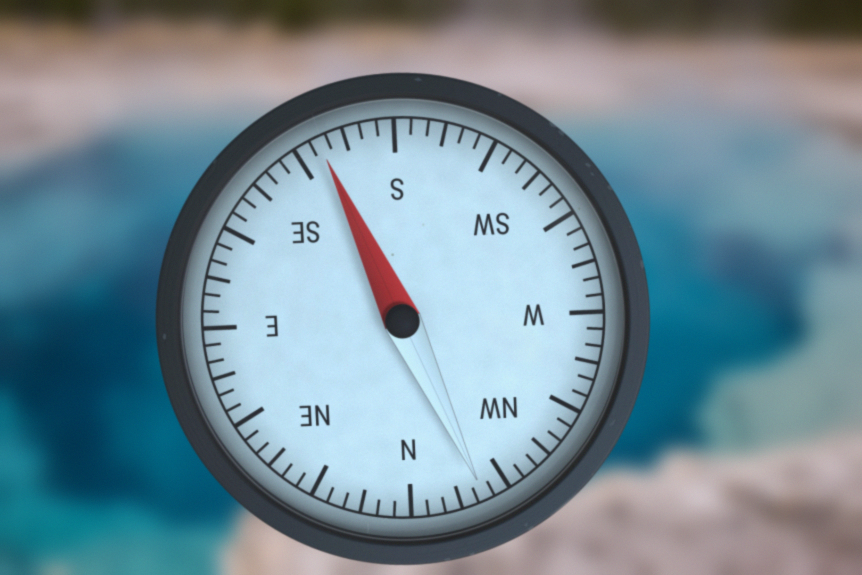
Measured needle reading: 157.5 °
